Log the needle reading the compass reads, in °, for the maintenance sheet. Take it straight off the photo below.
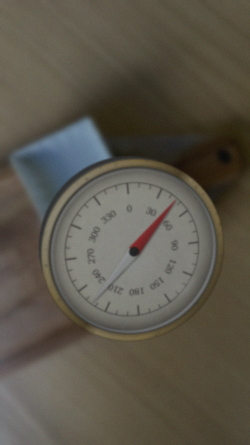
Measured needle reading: 45 °
